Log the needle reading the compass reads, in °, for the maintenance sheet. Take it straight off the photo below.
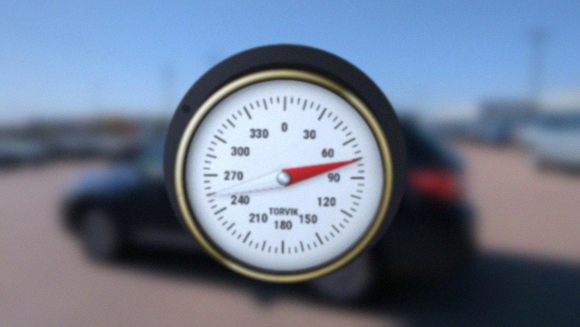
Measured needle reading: 75 °
